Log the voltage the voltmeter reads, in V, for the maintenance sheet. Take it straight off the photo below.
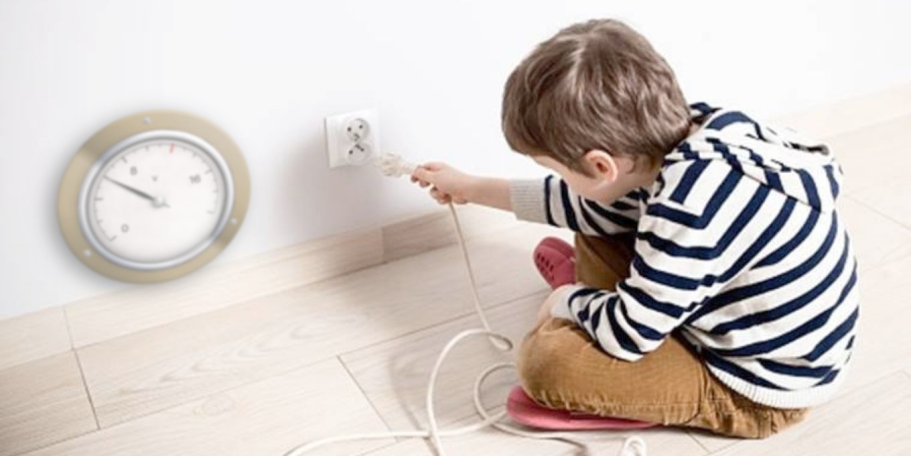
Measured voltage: 6 V
